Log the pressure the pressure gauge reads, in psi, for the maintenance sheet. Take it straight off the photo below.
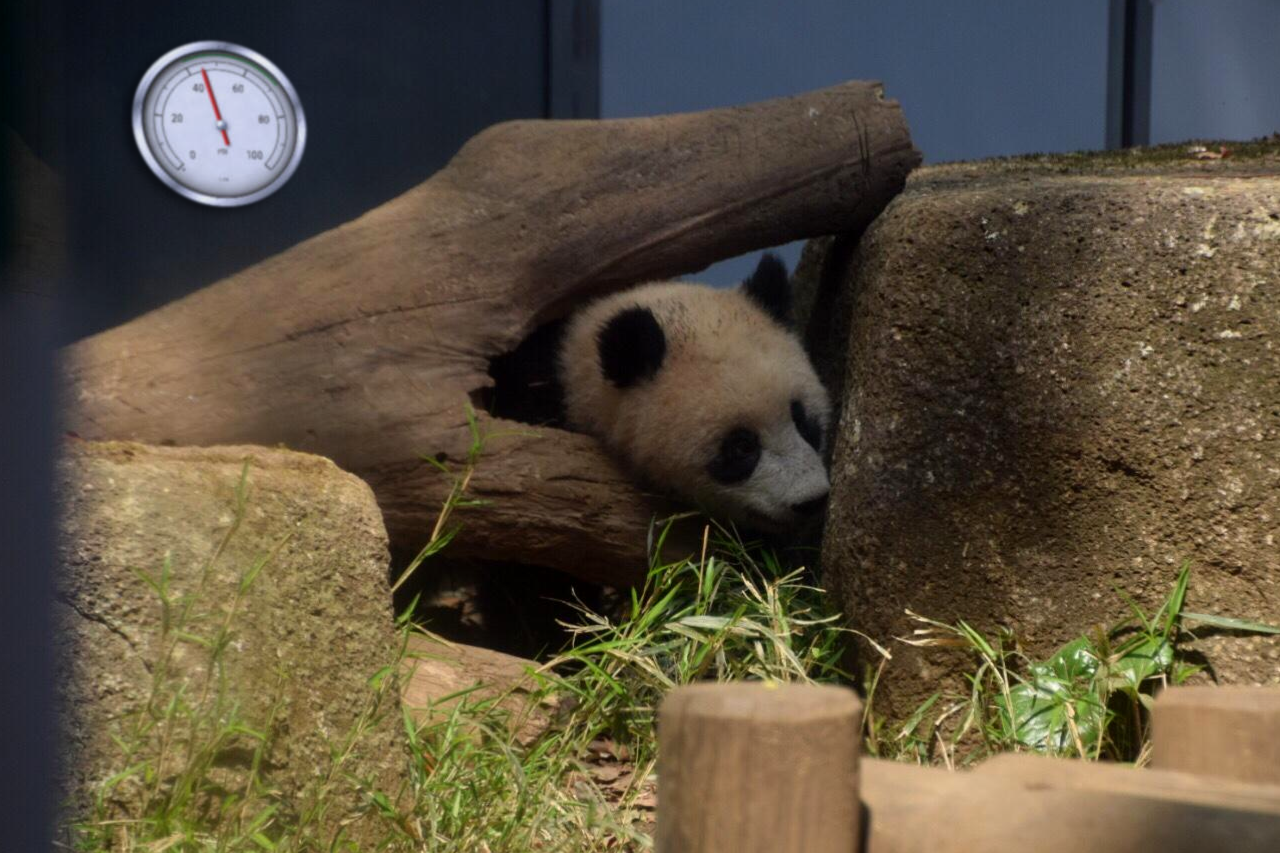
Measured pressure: 45 psi
